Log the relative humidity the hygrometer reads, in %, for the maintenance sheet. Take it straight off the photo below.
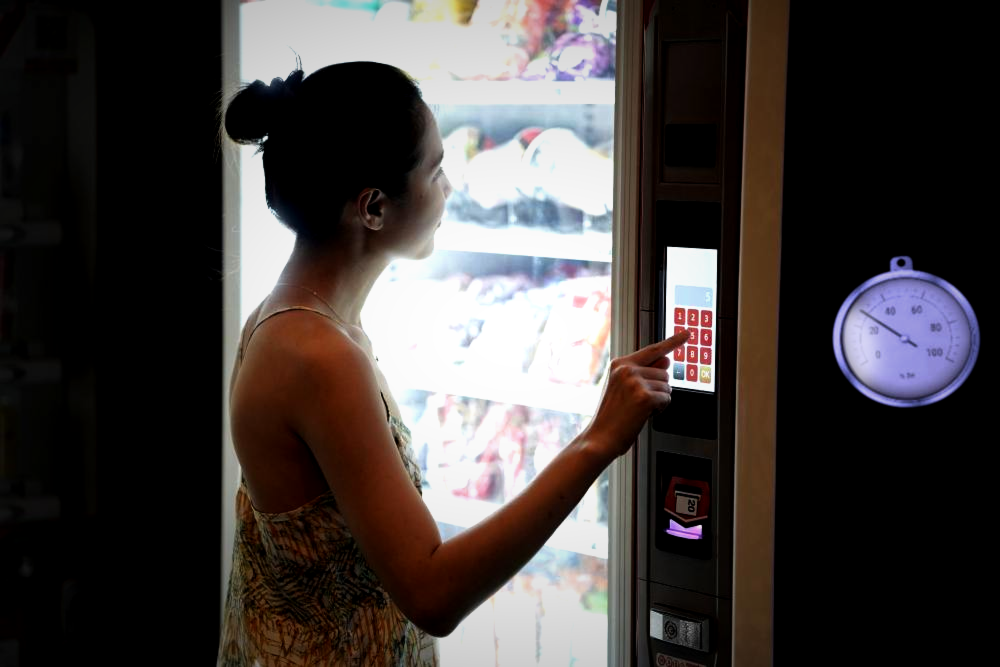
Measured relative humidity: 28 %
